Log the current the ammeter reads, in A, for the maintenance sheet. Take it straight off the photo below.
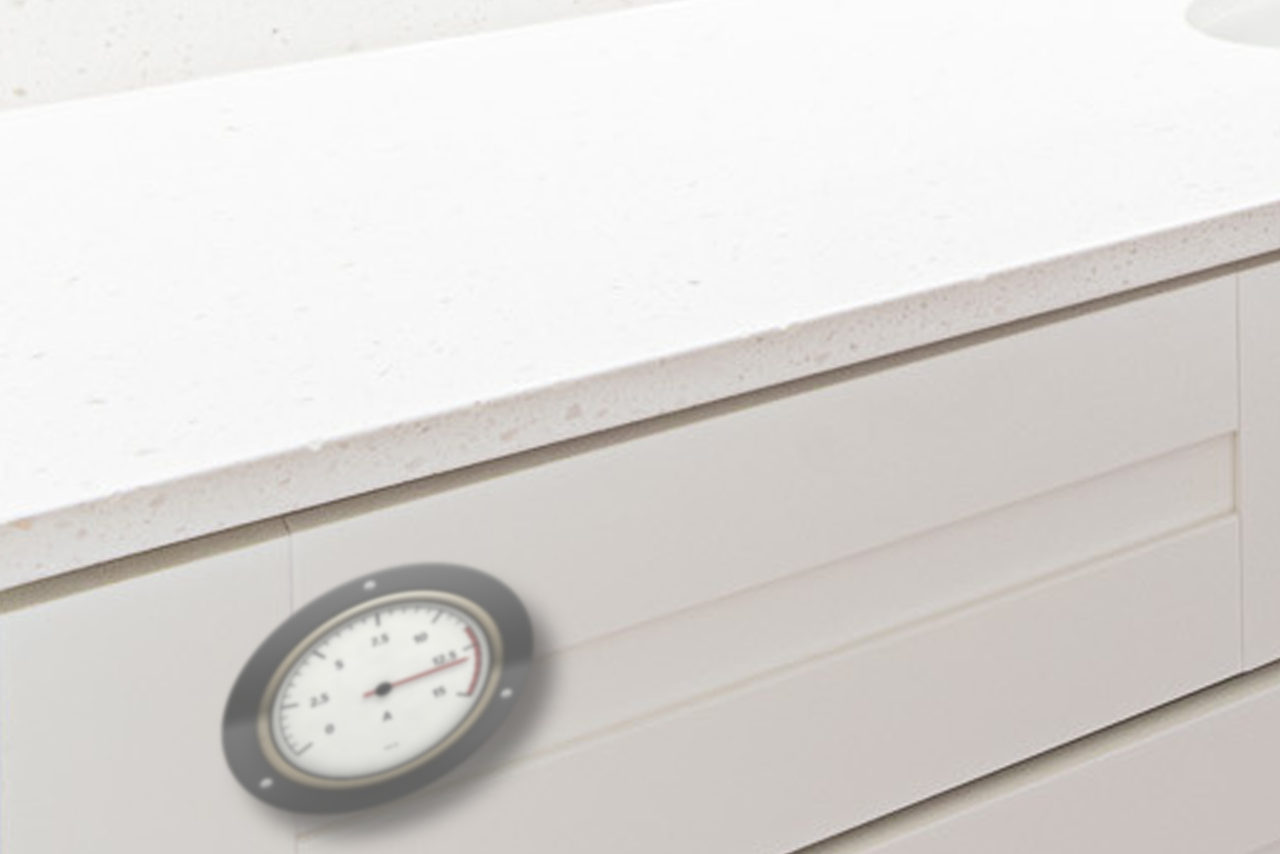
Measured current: 13 A
